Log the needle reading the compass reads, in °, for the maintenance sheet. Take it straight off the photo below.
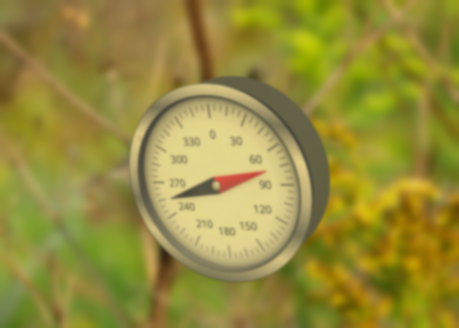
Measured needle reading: 75 °
